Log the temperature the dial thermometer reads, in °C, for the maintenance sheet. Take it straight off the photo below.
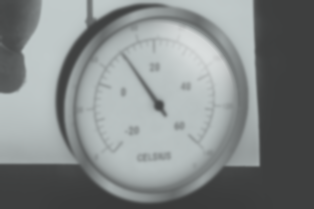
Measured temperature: 10 °C
